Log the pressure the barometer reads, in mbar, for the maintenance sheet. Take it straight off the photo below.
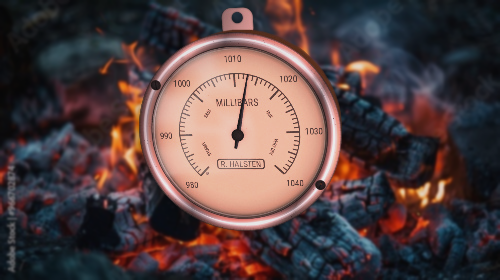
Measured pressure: 1013 mbar
